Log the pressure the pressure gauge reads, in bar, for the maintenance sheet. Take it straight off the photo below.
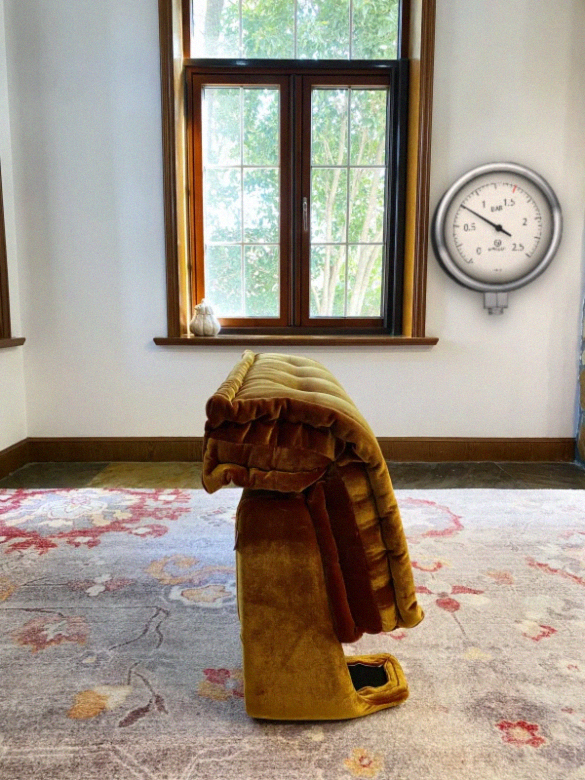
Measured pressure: 0.75 bar
